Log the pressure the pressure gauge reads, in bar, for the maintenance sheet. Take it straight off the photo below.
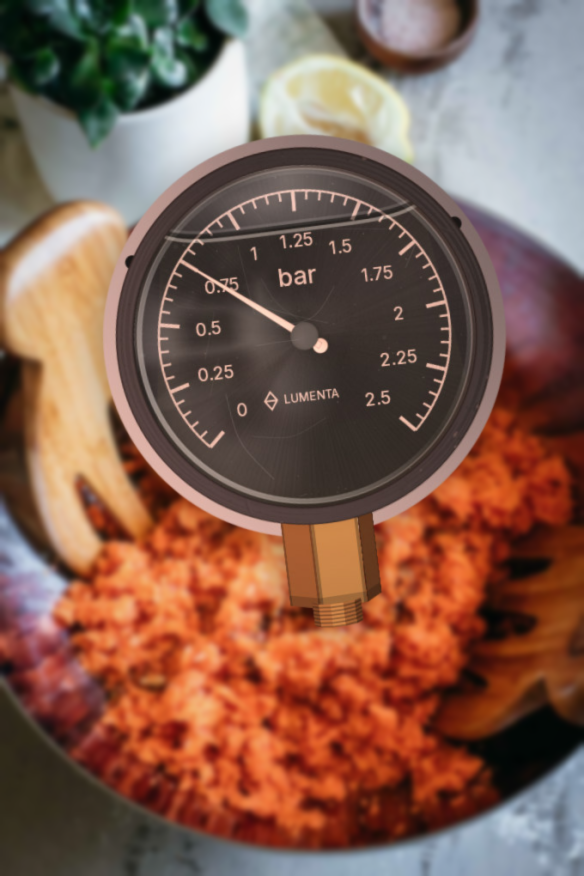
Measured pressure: 0.75 bar
